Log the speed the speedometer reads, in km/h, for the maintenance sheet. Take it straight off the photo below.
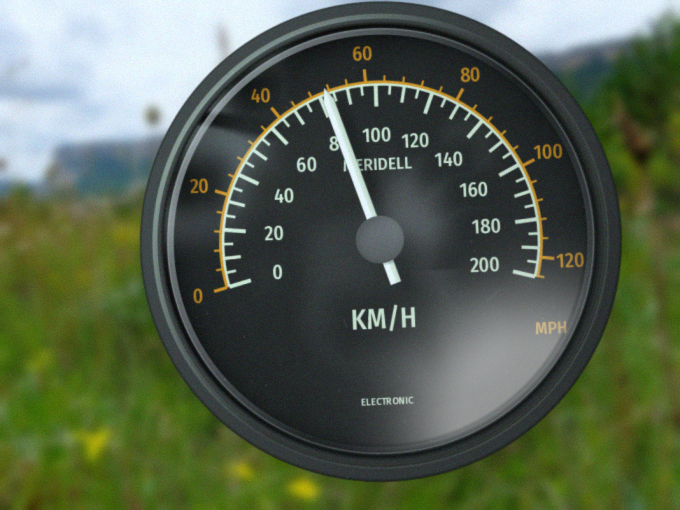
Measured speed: 82.5 km/h
